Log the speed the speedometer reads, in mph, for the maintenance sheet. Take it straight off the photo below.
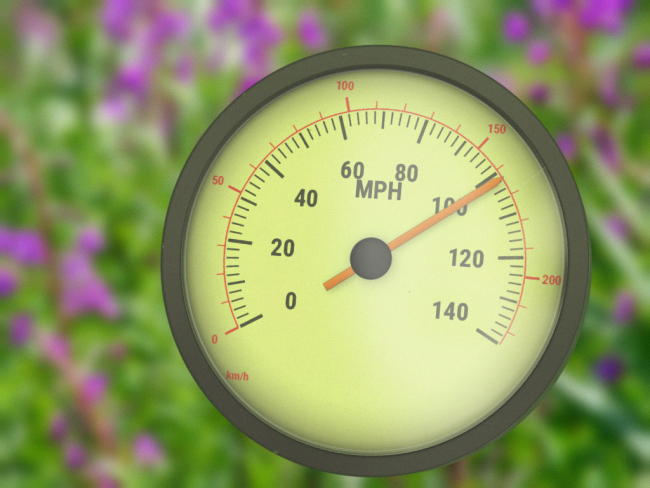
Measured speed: 102 mph
